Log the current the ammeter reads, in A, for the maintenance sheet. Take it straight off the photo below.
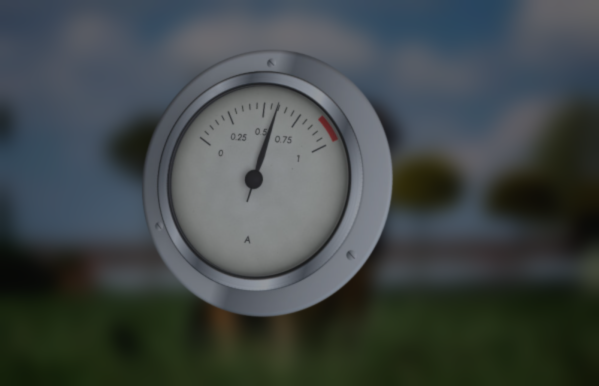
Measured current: 0.6 A
